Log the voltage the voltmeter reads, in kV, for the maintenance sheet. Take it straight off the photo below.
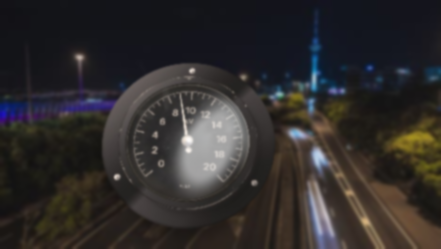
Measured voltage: 9 kV
